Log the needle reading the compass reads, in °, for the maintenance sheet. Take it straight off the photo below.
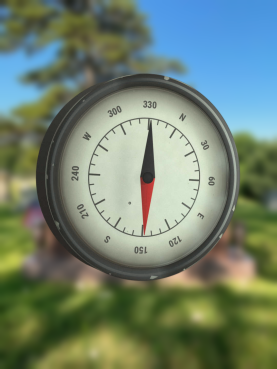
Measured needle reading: 150 °
